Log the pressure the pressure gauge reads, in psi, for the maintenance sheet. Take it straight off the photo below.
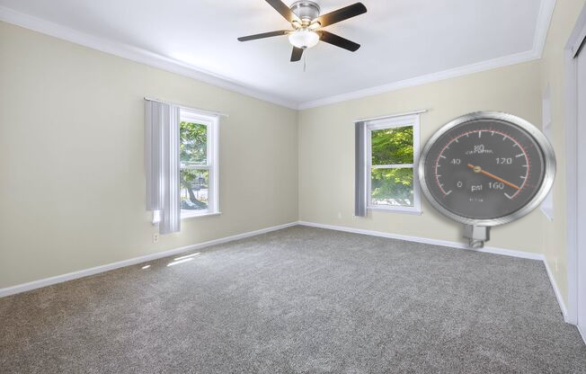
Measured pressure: 150 psi
